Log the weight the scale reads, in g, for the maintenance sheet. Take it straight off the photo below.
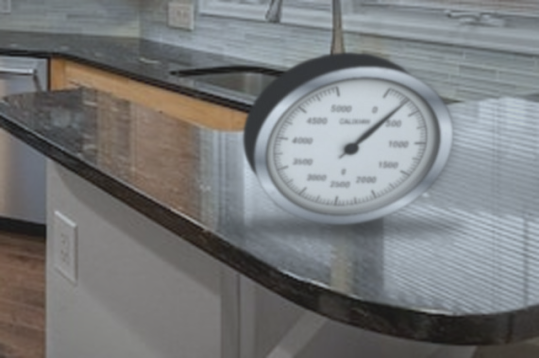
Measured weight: 250 g
